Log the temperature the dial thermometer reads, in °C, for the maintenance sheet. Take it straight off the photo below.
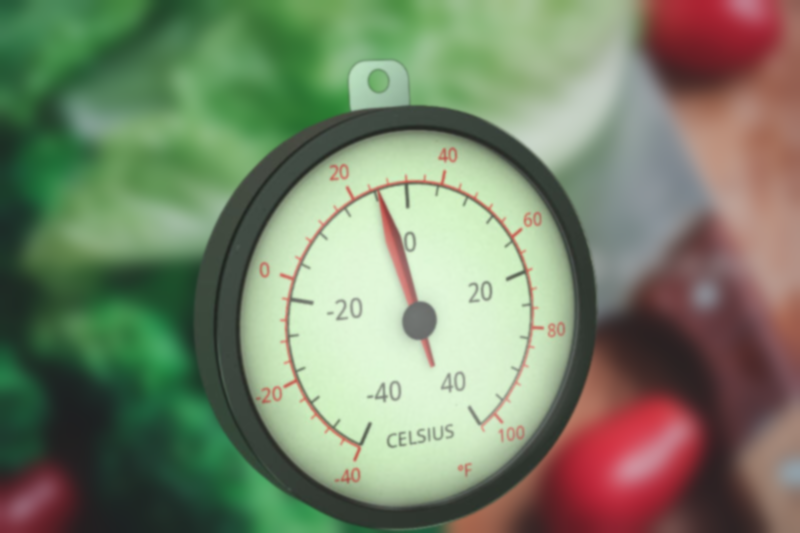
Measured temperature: -4 °C
